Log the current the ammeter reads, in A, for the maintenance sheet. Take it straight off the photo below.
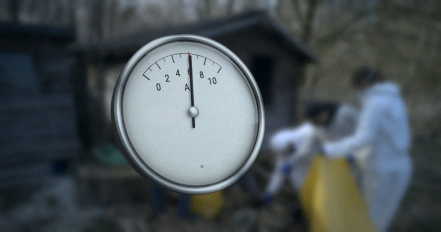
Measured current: 6 A
